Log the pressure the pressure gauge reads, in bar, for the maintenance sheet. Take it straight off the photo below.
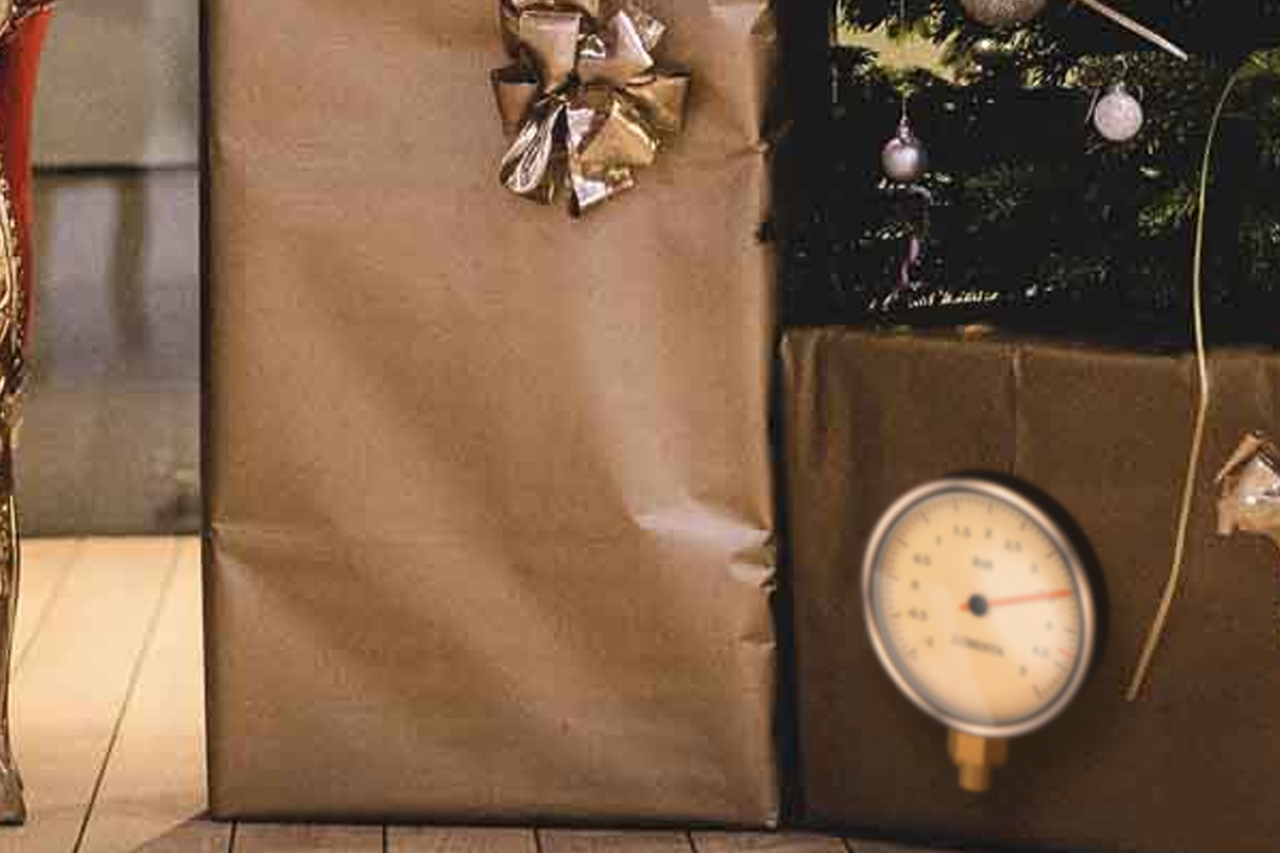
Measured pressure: 3.5 bar
